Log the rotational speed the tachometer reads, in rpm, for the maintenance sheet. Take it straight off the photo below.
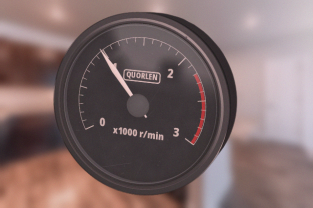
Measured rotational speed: 1000 rpm
